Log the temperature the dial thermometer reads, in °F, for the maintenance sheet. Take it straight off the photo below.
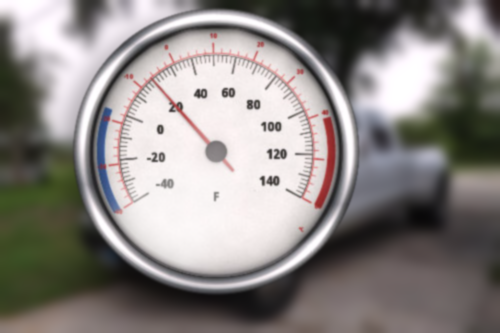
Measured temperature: 20 °F
